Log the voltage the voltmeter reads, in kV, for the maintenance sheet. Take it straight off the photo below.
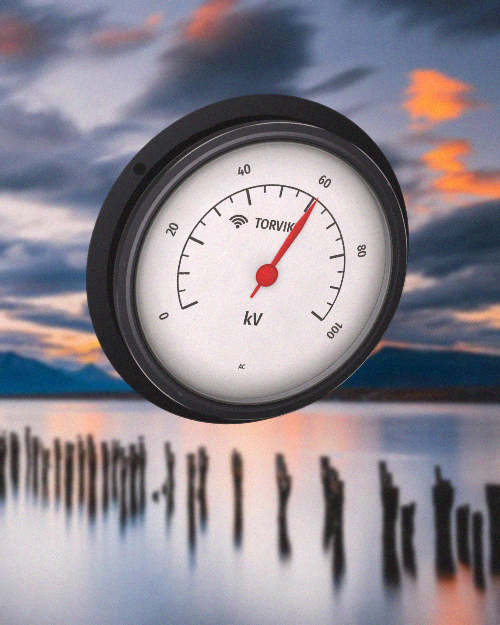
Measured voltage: 60 kV
